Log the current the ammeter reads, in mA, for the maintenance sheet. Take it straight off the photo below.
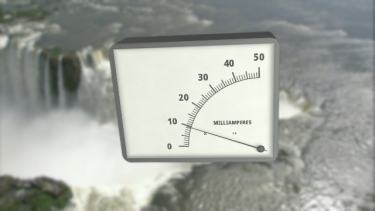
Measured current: 10 mA
